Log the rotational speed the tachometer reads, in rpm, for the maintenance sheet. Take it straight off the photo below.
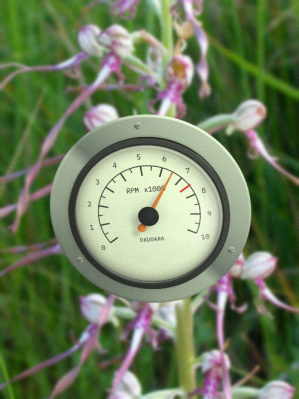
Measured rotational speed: 6500 rpm
